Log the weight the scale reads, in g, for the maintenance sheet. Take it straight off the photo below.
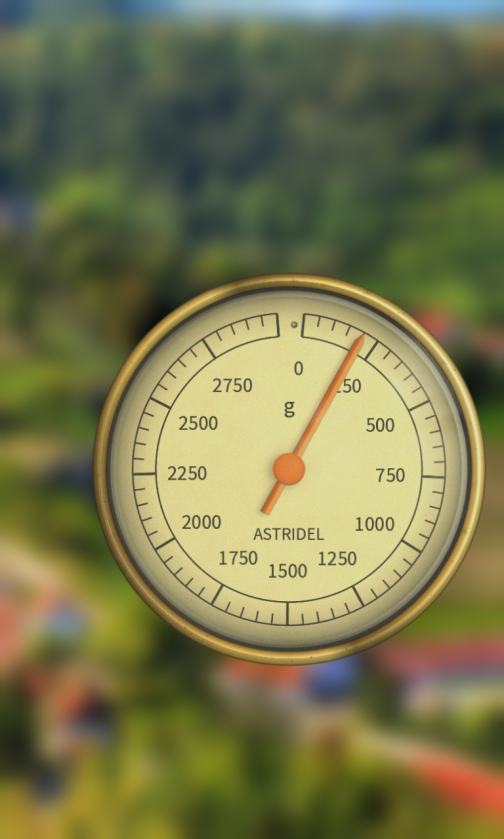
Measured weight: 200 g
